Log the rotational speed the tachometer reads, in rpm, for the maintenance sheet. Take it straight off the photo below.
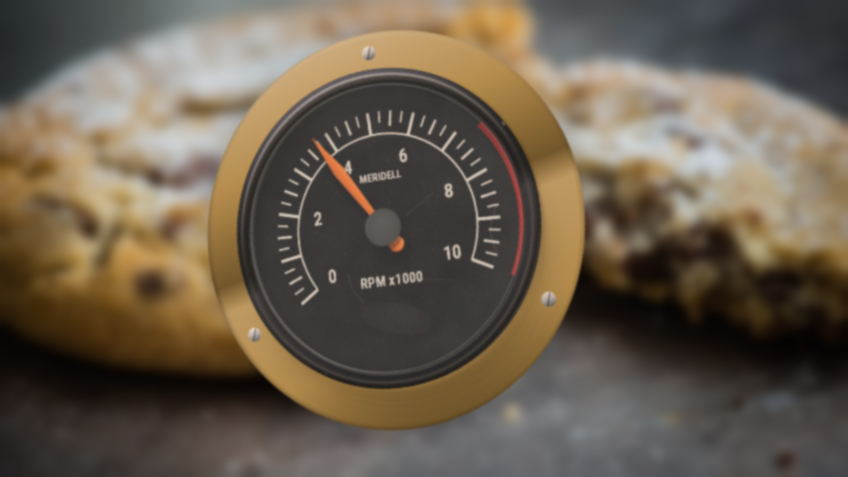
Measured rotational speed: 3750 rpm
